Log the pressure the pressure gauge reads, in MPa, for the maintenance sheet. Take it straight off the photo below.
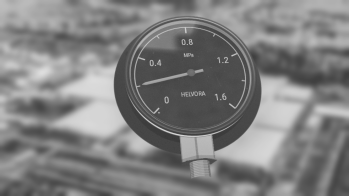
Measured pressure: 0.2 MPa
